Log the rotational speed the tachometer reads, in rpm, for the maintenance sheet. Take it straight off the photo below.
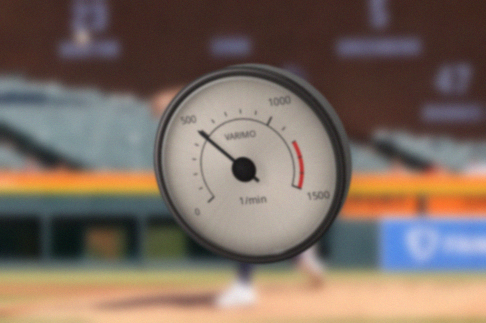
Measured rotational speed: 500 rpm
